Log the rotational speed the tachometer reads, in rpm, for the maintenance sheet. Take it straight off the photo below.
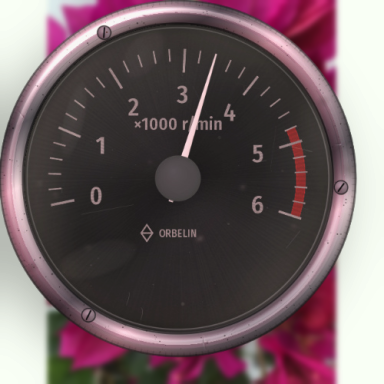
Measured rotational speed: 3400 rpm
